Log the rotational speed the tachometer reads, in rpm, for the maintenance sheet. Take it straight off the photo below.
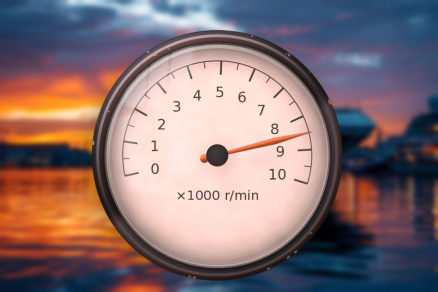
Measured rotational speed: 8500 rpm
